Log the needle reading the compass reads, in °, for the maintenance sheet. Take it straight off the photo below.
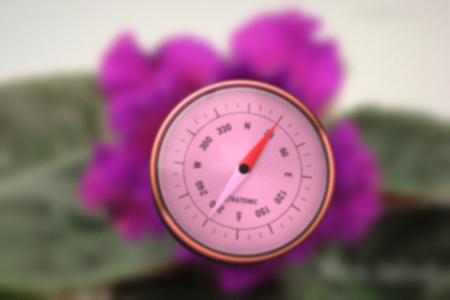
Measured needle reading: 30 °
